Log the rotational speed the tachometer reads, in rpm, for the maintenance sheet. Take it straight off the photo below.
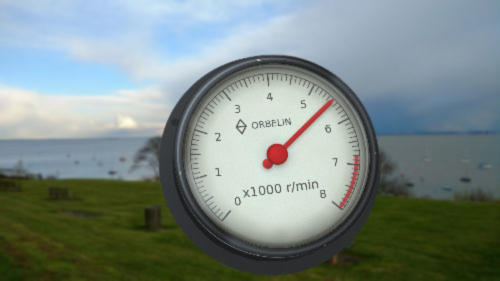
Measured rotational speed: 5500 rpm
